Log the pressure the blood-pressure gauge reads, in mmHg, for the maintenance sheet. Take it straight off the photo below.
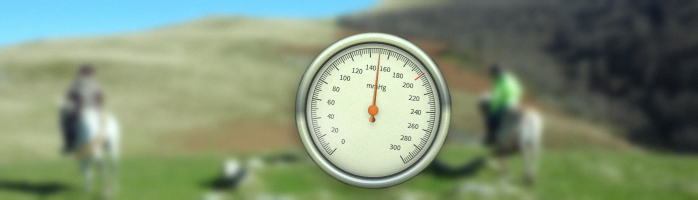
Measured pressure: 150 mmHg
